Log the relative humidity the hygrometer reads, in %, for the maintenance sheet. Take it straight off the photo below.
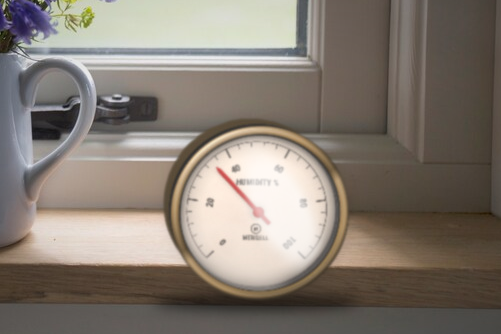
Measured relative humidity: 34 %
